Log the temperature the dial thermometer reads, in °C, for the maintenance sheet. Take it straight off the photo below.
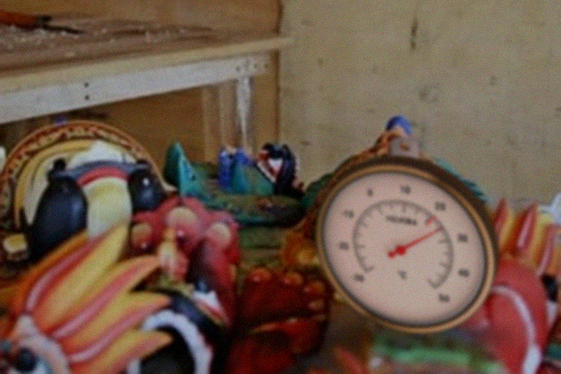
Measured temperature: 25 °C
